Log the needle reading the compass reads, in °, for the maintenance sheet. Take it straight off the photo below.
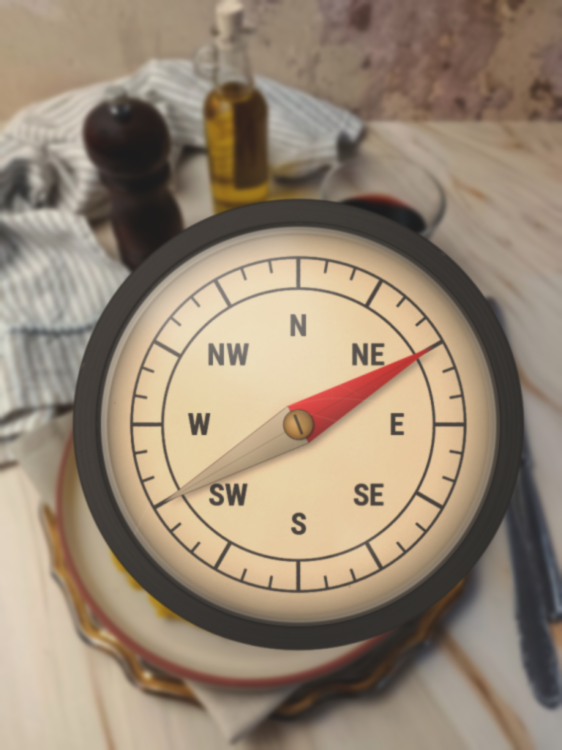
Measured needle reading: 60 °
